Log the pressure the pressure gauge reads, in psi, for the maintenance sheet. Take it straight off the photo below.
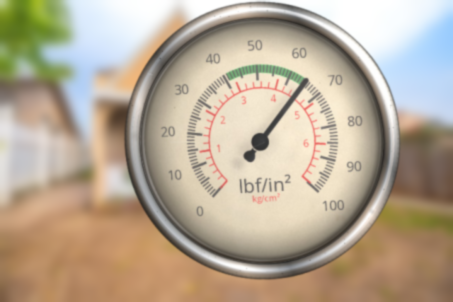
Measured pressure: 65 psi
